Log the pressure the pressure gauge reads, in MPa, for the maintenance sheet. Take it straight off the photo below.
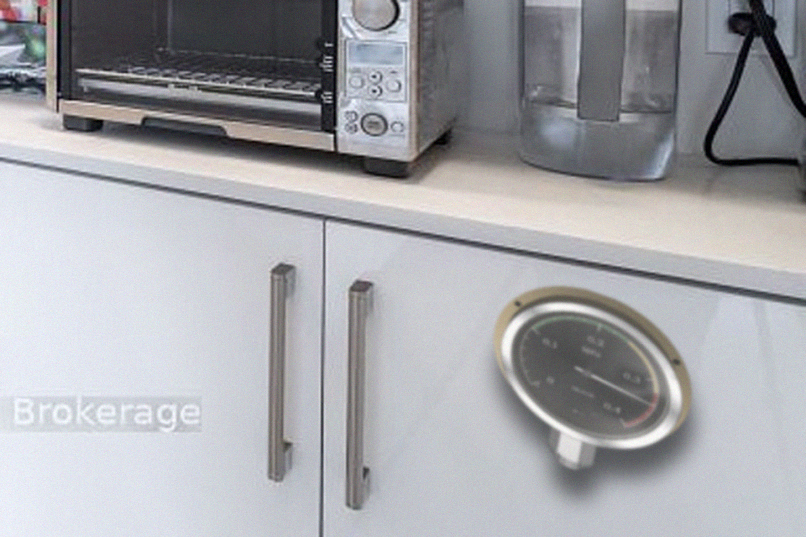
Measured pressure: 0.34 MPa
